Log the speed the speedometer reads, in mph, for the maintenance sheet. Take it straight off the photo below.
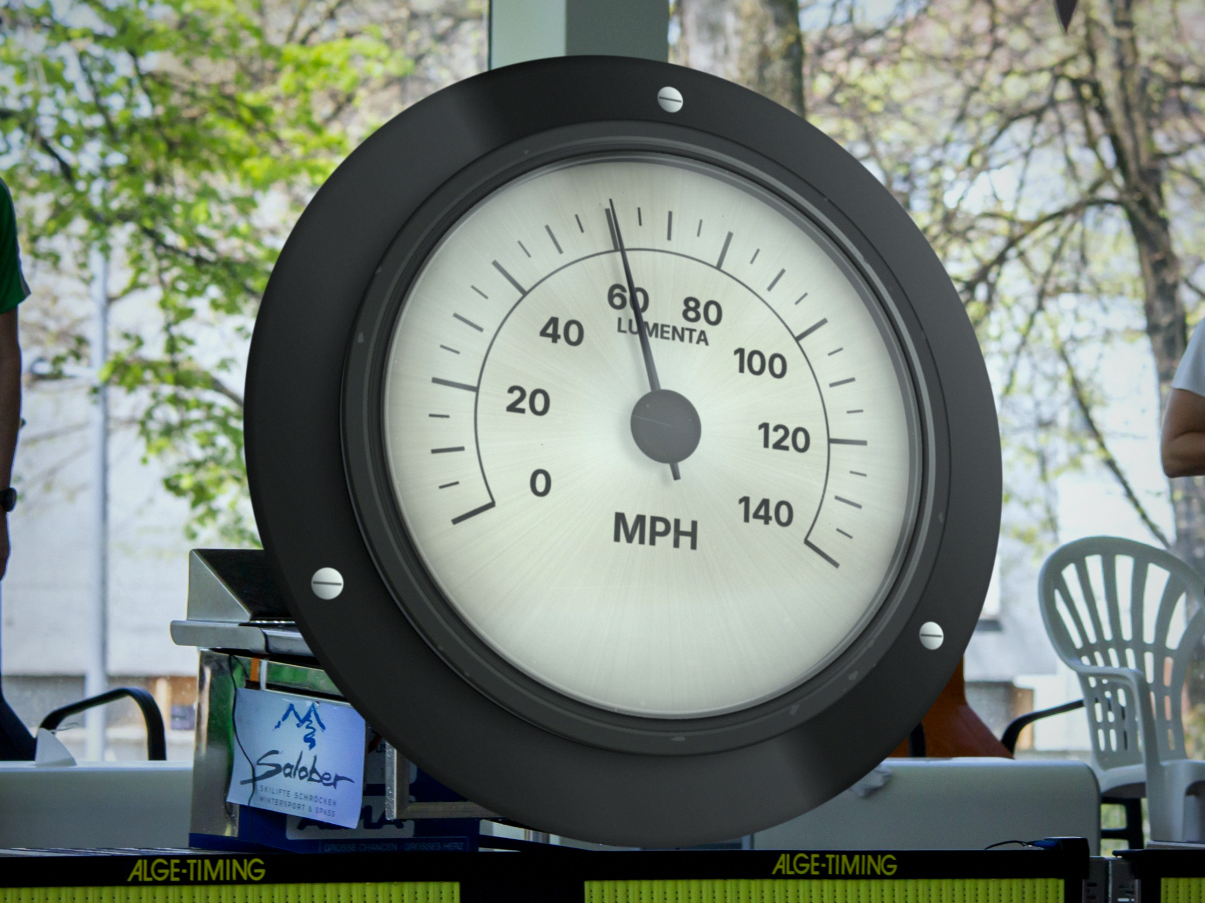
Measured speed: 60 mph
